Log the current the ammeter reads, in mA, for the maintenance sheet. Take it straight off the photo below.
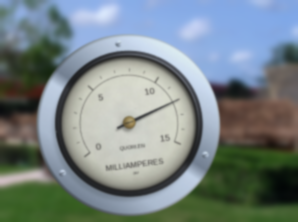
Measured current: 12 mA
